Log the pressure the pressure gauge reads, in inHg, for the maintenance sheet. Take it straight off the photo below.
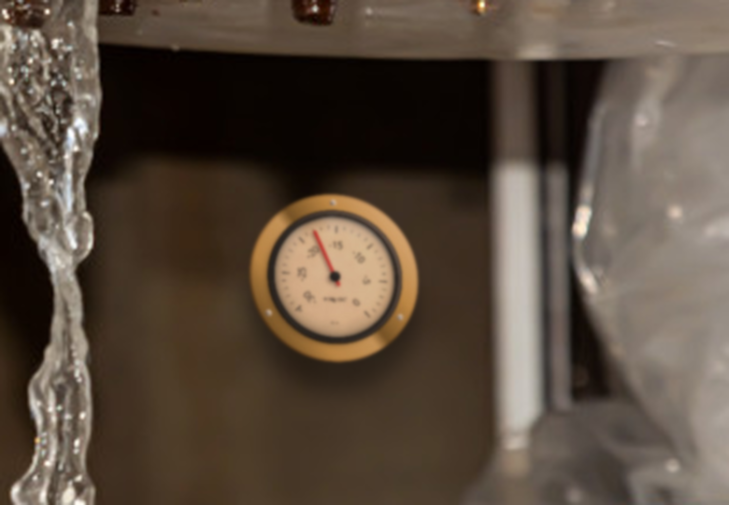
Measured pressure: -18 inHg
